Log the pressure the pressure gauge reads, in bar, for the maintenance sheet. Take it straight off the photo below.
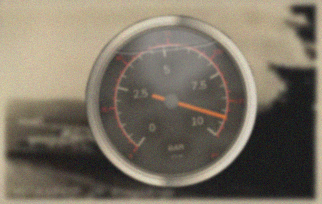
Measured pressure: 9.25 bar
